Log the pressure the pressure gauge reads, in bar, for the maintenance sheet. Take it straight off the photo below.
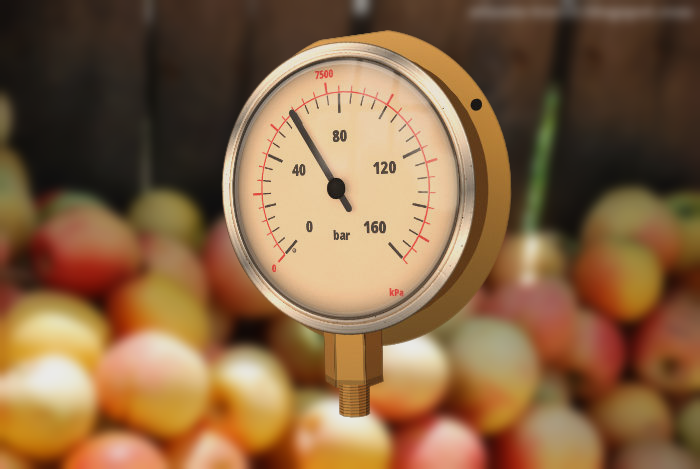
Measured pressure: 60 bar
